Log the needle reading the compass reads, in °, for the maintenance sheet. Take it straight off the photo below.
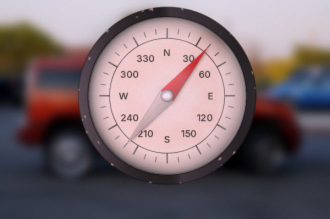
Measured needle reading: 40 °
